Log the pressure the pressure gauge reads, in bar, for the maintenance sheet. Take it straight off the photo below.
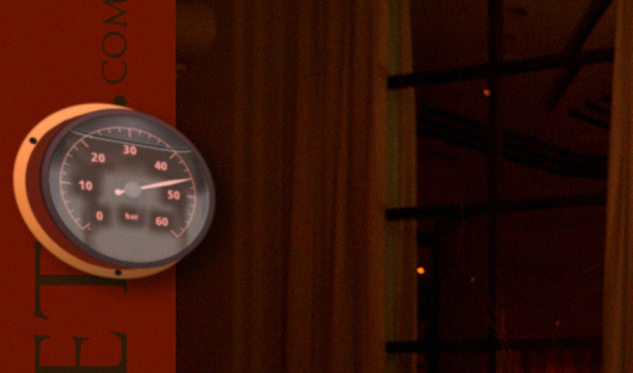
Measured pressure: 46 bar
